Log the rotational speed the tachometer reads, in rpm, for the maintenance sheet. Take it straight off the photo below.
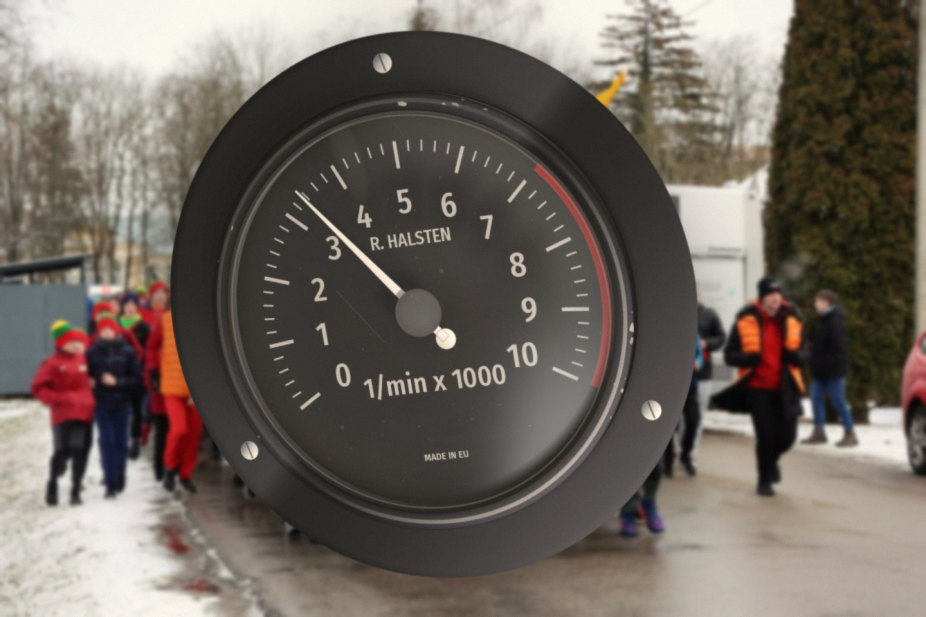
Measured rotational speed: 3400 rpm
